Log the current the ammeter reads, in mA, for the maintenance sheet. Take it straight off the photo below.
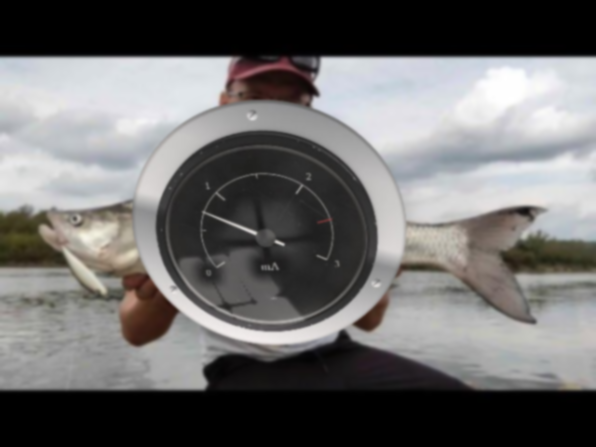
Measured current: 0.75 mA
